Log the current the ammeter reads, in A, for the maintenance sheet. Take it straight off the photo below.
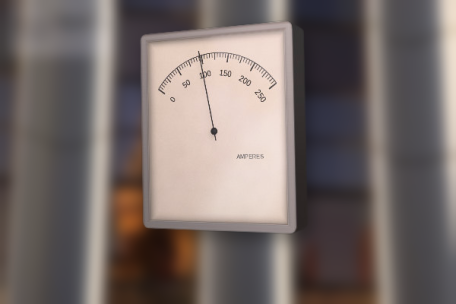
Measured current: 100 A
